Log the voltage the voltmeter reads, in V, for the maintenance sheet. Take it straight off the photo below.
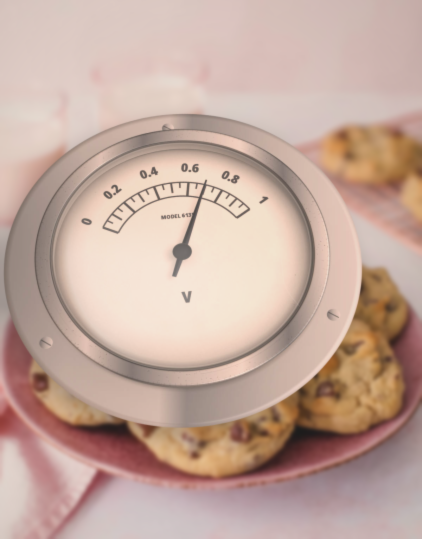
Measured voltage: 0.7 V
